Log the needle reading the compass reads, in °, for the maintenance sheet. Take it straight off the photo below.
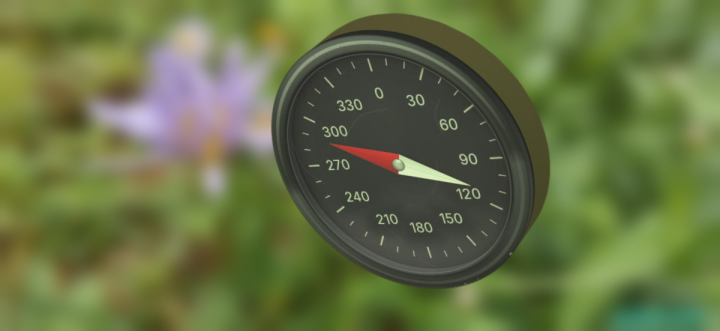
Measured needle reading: 290 °
